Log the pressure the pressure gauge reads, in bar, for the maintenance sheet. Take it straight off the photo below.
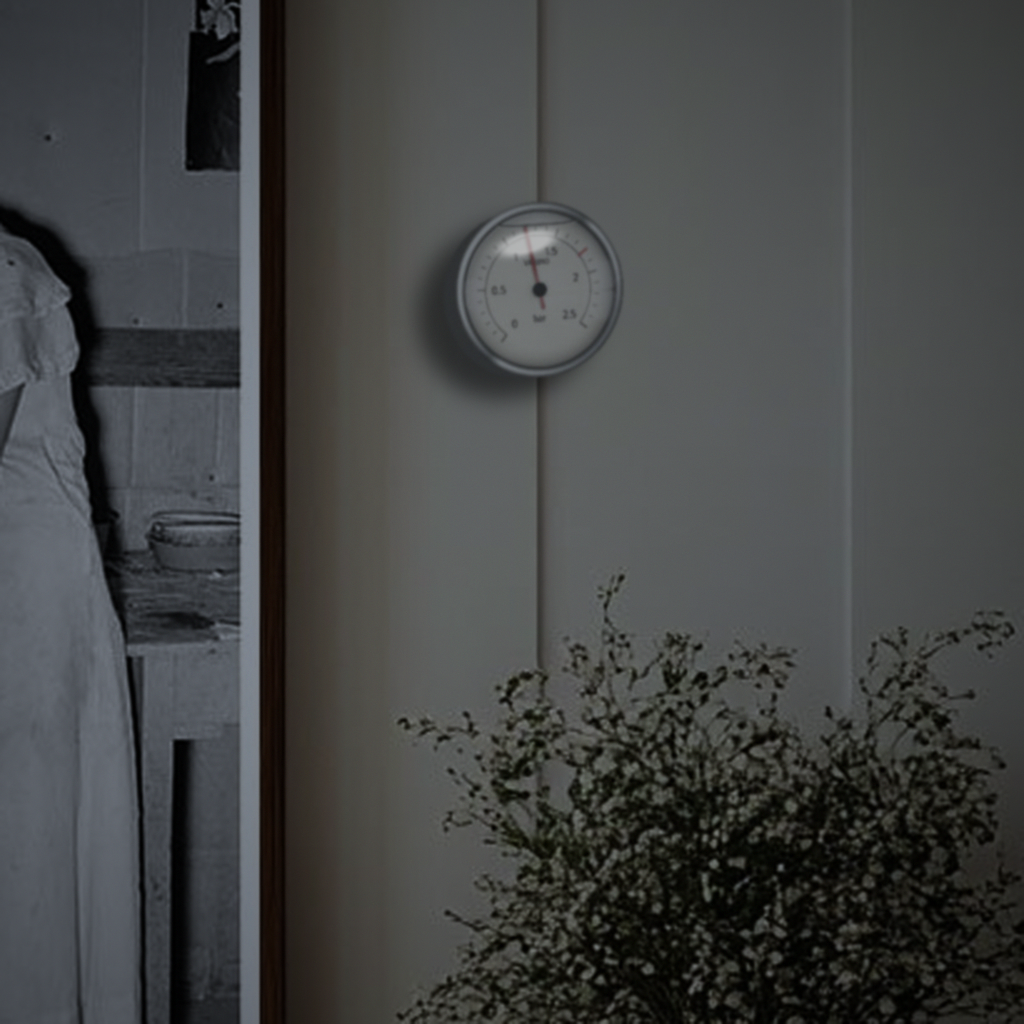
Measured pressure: 1.2 bar
